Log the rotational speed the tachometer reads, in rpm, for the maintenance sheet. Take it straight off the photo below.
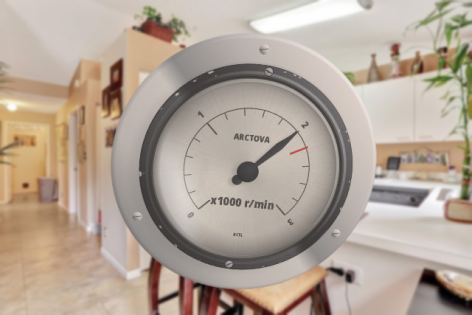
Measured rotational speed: 2000 rpm
